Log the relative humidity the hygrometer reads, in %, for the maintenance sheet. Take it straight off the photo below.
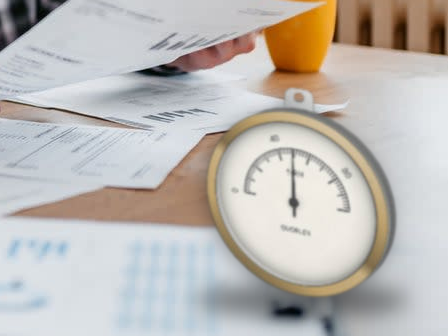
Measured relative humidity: 50 %
